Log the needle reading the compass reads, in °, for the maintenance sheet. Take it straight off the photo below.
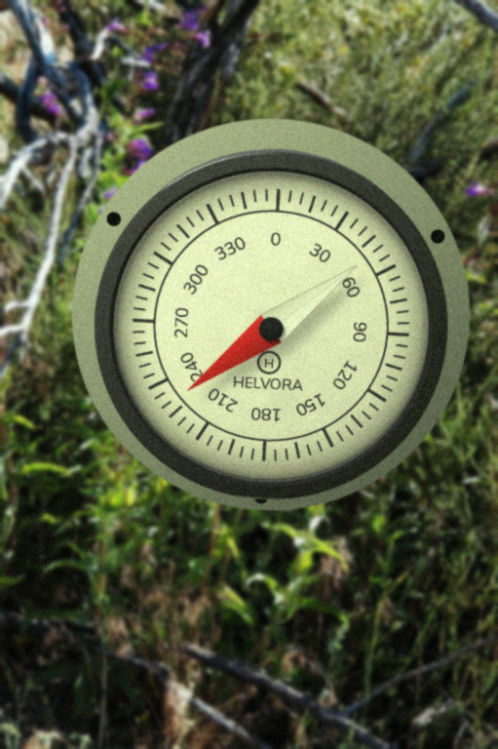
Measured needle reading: 230 °
